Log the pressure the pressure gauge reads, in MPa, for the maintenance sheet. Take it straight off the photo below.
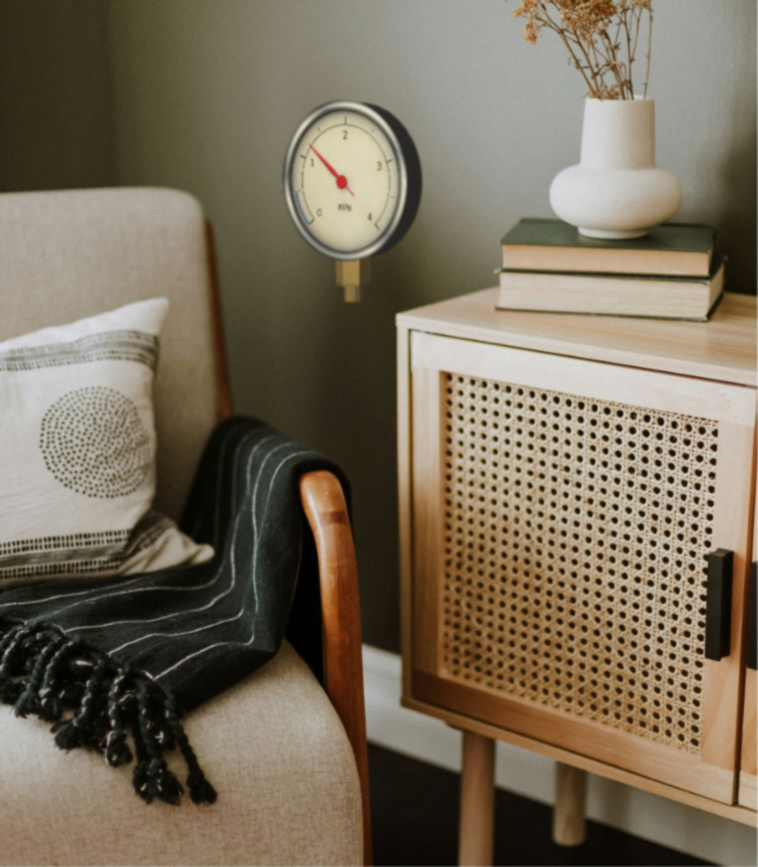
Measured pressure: 1.25 MPa
